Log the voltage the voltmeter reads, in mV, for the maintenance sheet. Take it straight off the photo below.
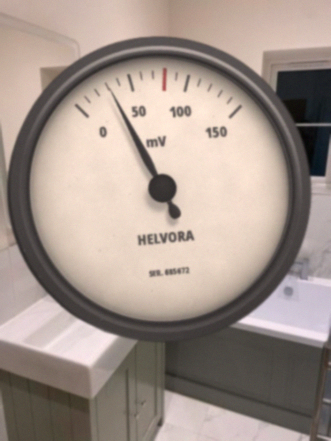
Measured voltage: 30 mV
